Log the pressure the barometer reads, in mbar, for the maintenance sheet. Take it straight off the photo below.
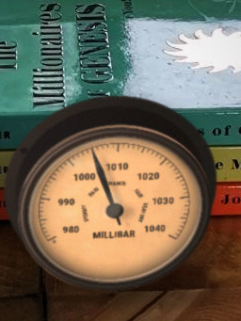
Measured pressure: 1005 mbar
